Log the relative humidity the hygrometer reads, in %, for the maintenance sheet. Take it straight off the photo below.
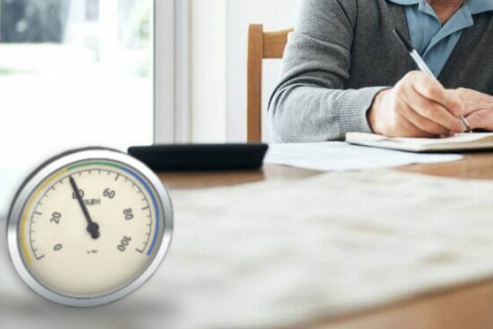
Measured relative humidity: 40 %
